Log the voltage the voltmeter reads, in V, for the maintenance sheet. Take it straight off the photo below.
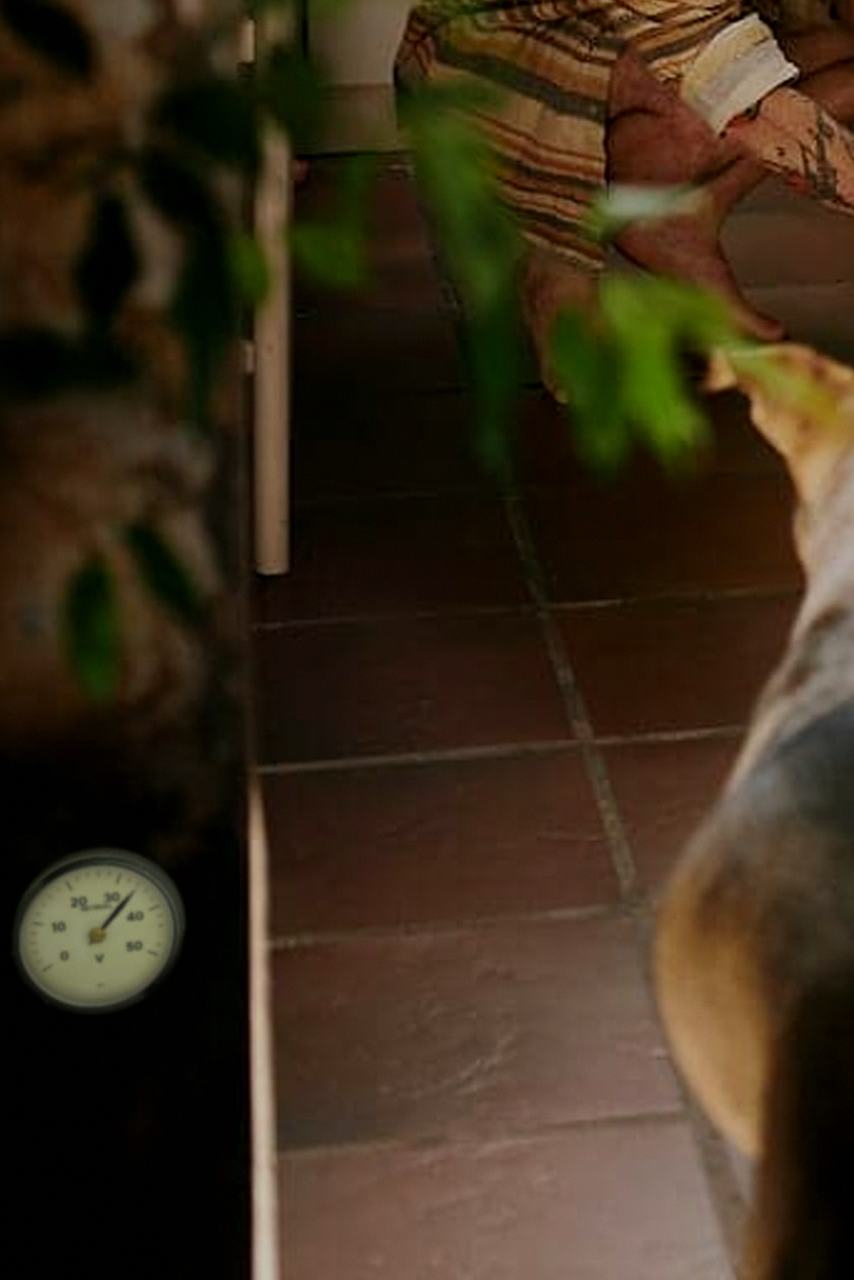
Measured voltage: 34 V
